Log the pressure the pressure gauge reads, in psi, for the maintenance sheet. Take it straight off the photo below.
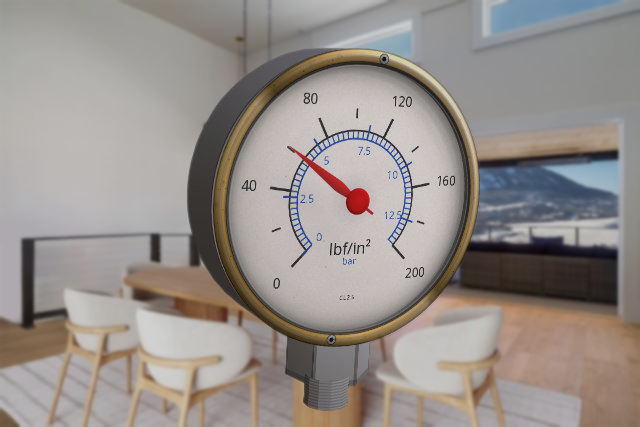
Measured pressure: 60 psi
